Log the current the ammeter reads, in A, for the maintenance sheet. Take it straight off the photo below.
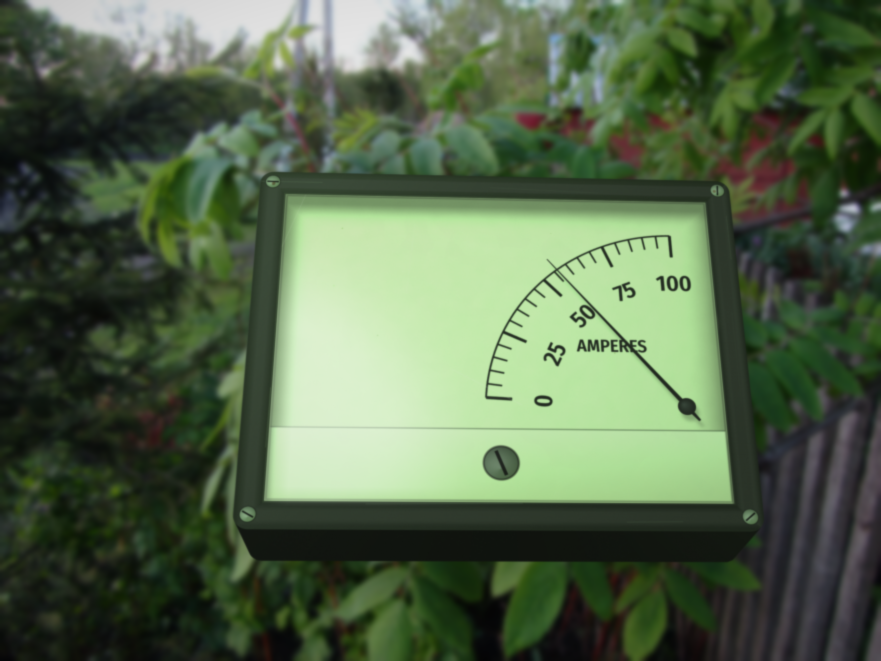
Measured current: 55 A
